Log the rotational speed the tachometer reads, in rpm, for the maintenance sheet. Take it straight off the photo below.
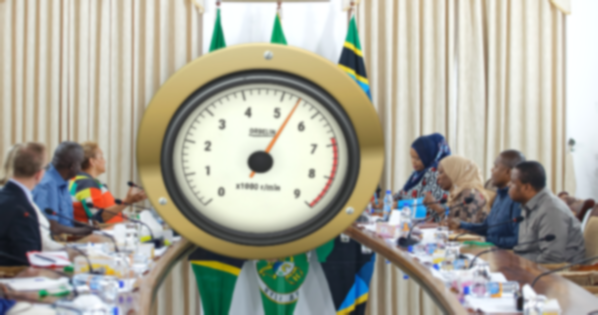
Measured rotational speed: 5400 rpm
